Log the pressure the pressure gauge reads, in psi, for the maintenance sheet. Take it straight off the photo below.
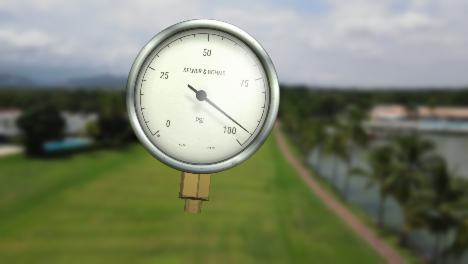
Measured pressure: 95 psi
